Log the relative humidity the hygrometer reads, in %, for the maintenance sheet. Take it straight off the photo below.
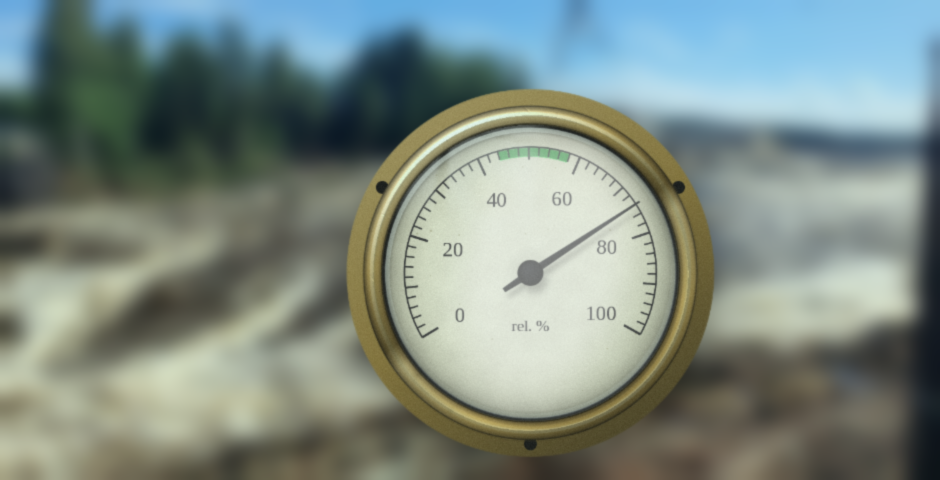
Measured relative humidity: 74 %
